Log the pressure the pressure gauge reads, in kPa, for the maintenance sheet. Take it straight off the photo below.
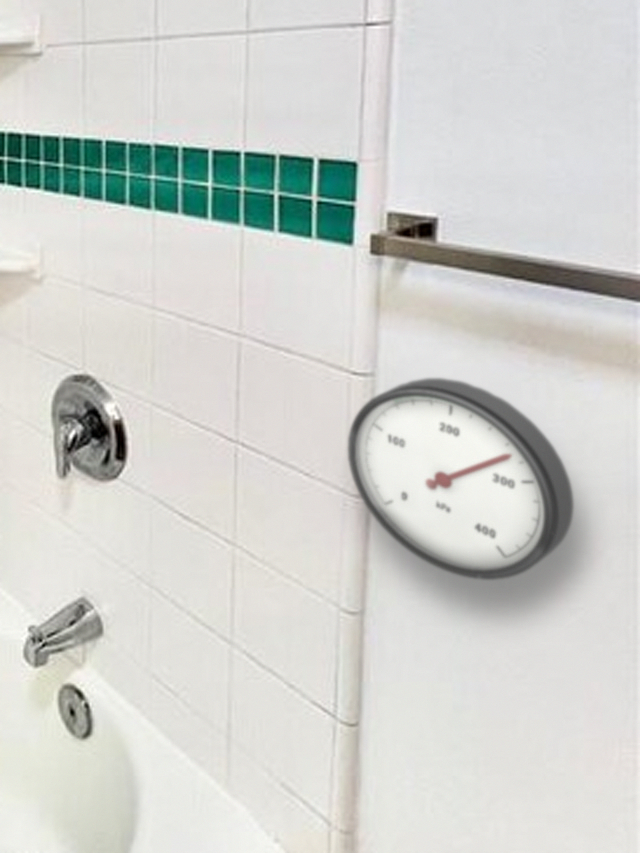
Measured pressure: 270 kPa
